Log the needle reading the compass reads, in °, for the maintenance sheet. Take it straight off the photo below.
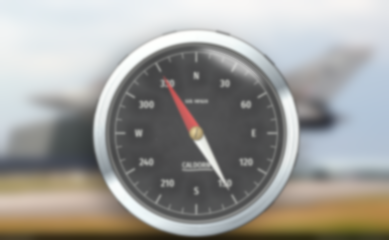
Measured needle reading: 330 °
